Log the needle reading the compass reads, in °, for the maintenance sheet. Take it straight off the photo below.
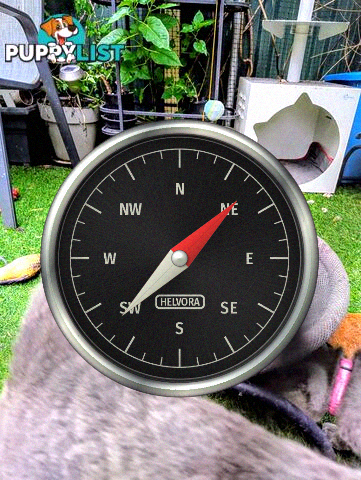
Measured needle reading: 45 °
